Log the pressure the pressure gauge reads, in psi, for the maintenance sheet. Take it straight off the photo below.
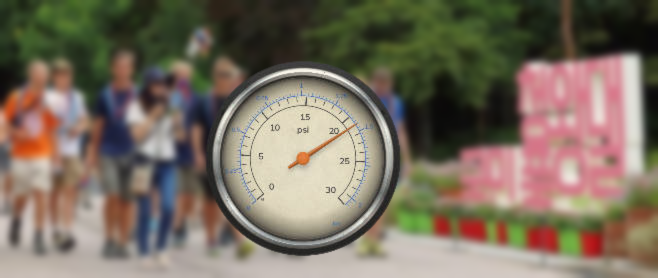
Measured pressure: 21 psi
